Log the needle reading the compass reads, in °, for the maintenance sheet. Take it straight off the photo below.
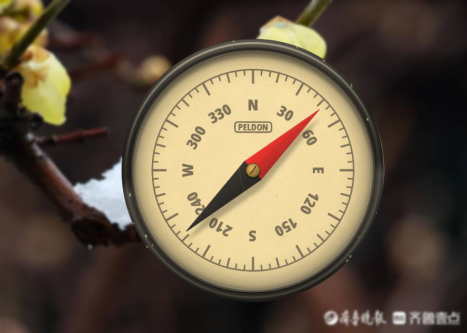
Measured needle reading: 47.5 °
